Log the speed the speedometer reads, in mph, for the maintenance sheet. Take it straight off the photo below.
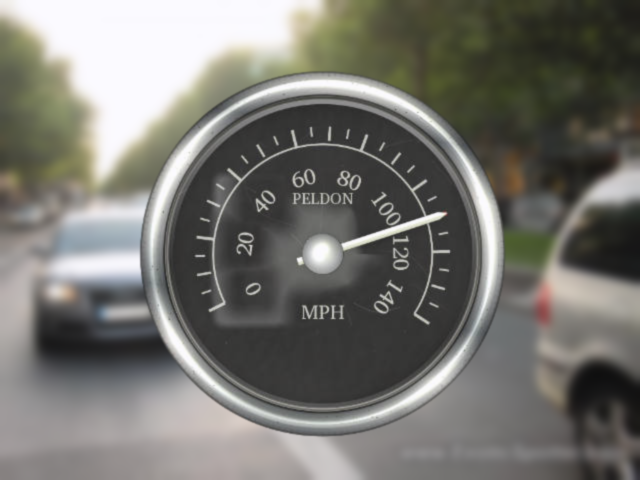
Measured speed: 110 mph
